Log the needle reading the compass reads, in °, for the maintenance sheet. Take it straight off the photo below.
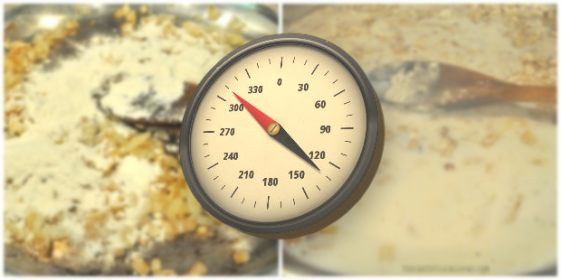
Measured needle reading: 310 °
